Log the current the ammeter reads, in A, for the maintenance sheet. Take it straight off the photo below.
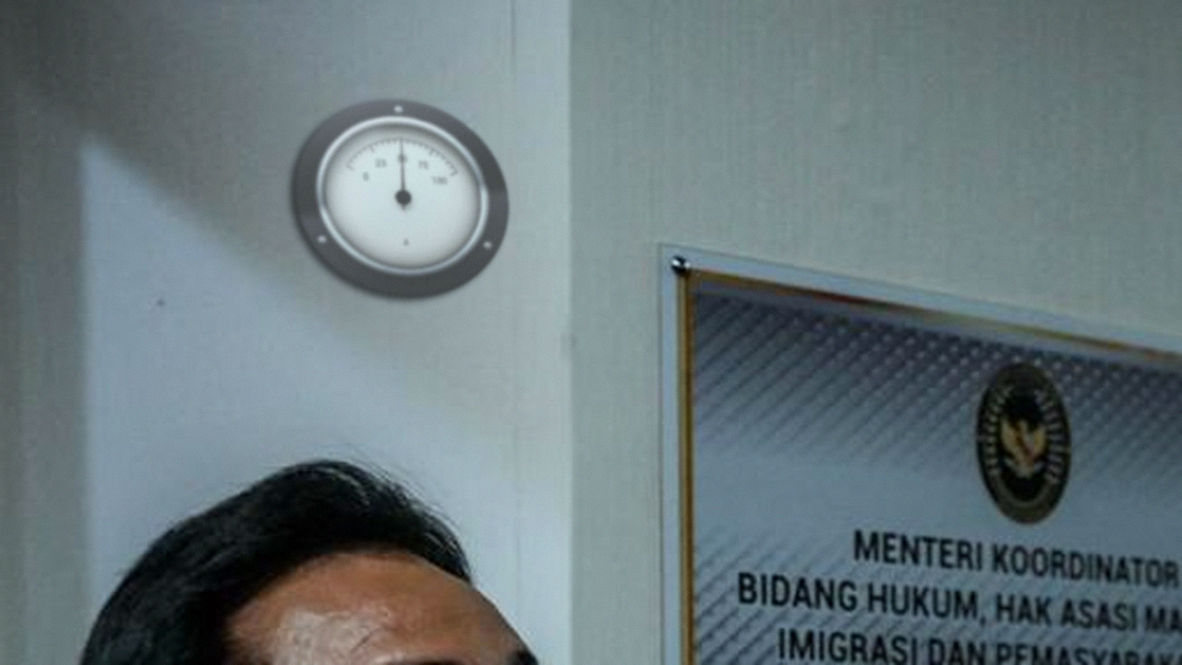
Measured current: 50 A
